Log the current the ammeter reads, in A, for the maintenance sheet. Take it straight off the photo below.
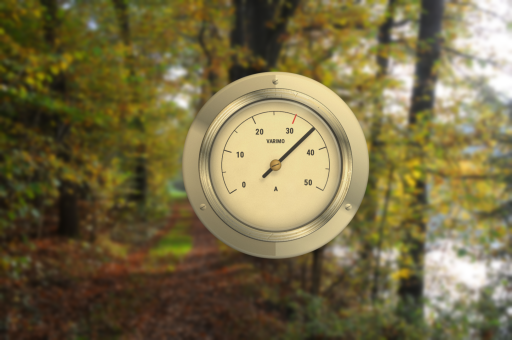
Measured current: 35 A
